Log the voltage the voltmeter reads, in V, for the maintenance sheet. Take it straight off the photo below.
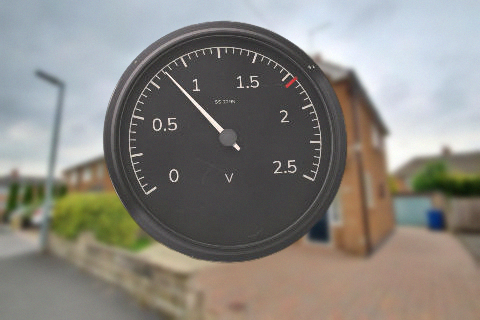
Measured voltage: 0.85 V
